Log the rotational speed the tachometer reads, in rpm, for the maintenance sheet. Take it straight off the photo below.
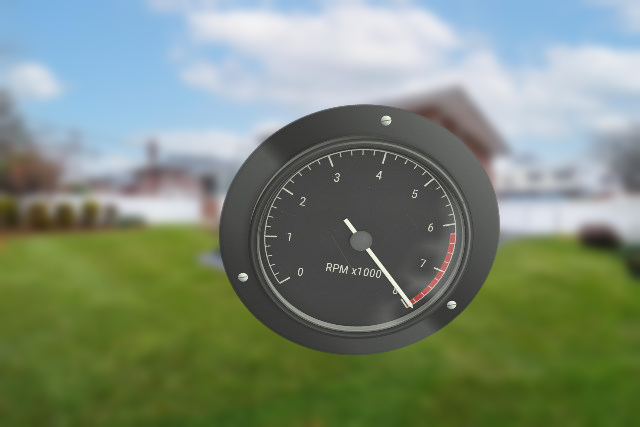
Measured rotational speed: 7900 rpm
